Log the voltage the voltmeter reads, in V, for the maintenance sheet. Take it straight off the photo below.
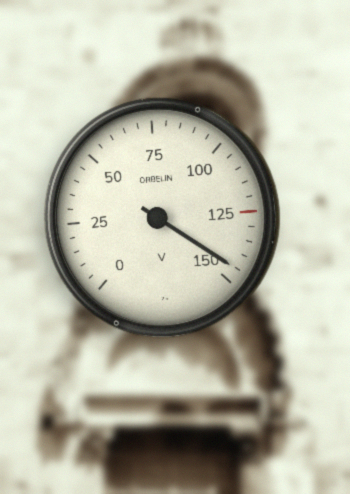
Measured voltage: 145 V
